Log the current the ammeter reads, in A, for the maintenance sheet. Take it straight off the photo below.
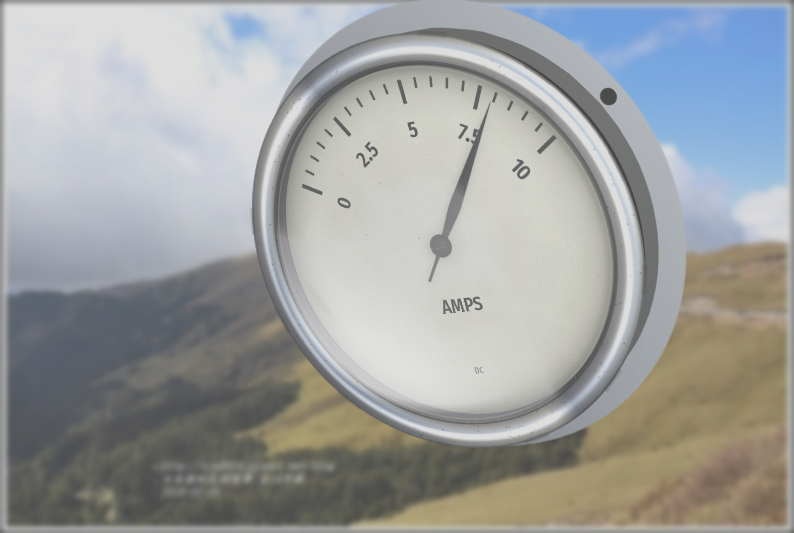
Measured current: 8 A
